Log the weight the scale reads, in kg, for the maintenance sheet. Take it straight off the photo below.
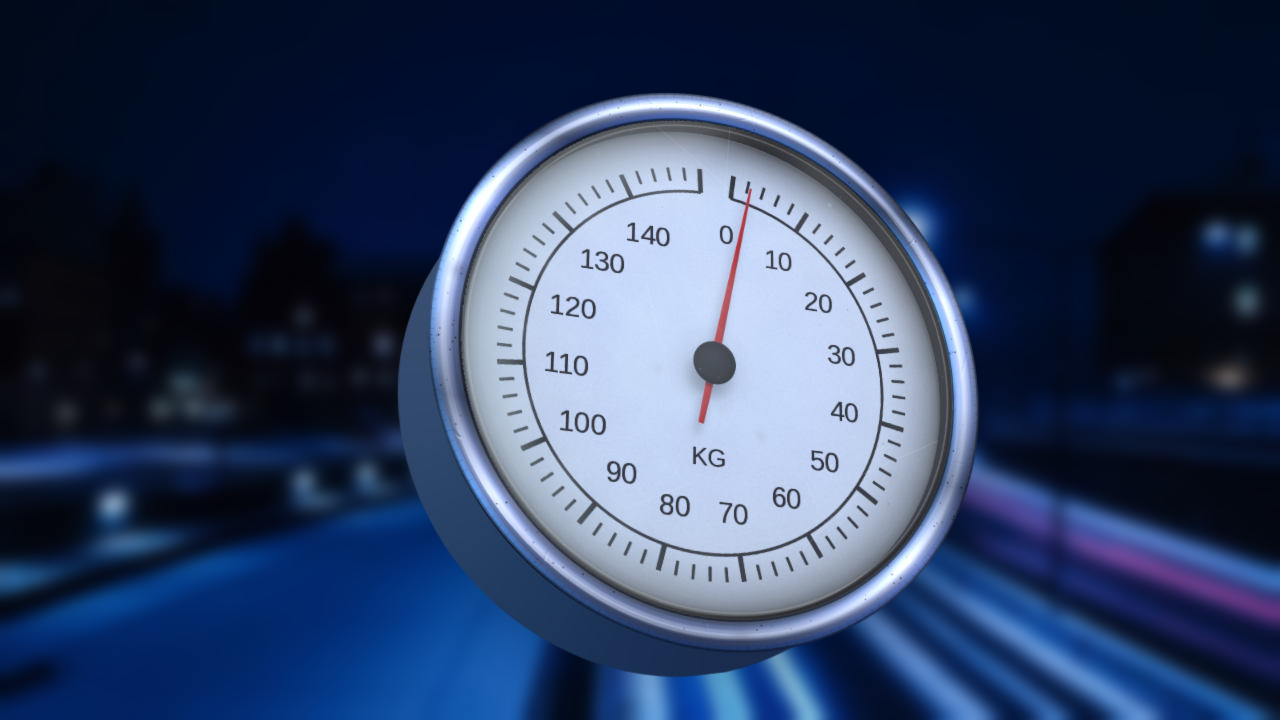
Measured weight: 2 kg
